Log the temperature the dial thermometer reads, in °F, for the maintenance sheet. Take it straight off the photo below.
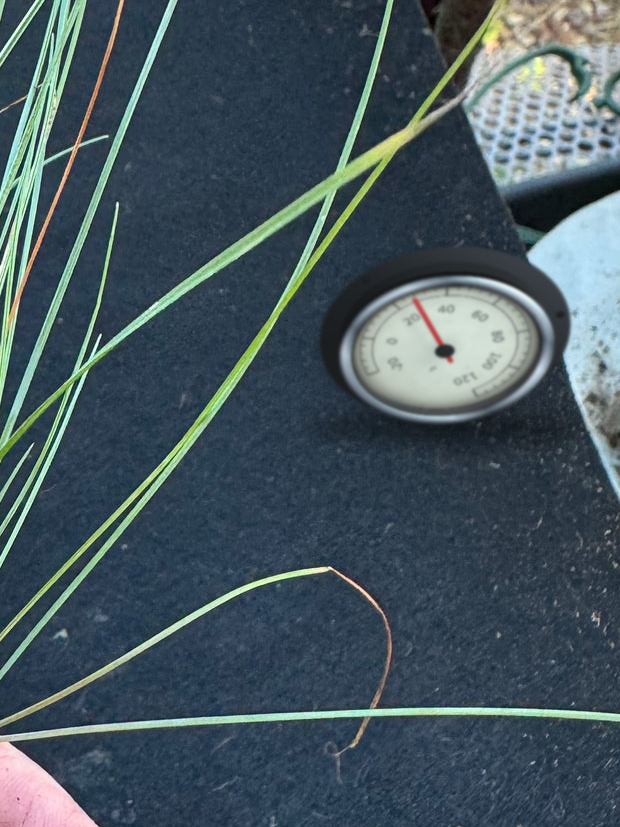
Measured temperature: 28 °F
